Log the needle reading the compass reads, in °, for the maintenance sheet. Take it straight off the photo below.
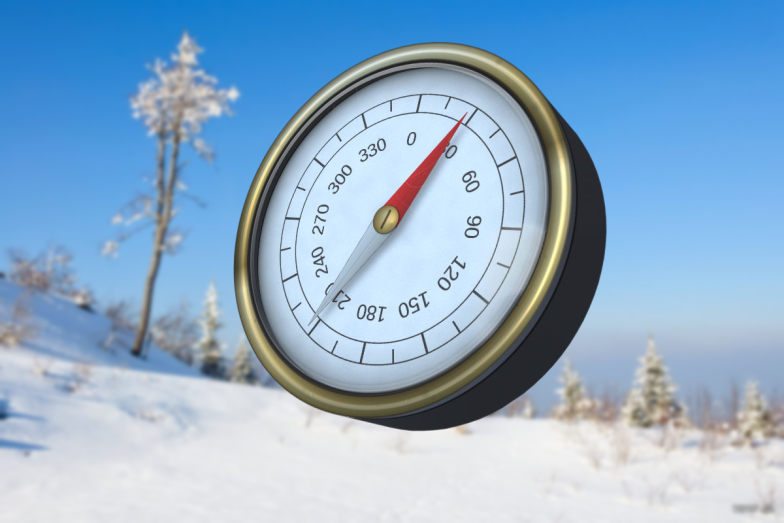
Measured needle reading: 30 °
